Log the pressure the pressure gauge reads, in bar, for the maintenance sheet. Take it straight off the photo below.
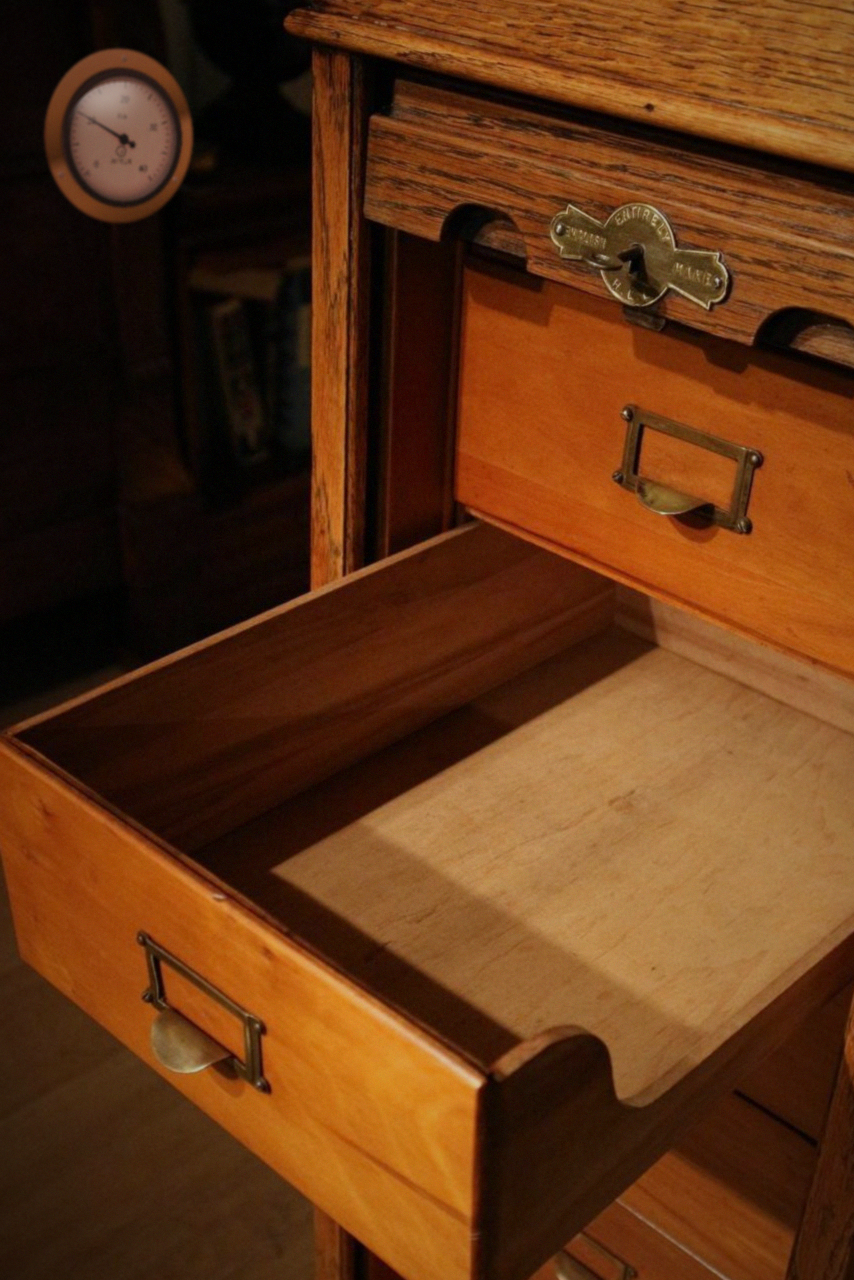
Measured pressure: 10 bar
